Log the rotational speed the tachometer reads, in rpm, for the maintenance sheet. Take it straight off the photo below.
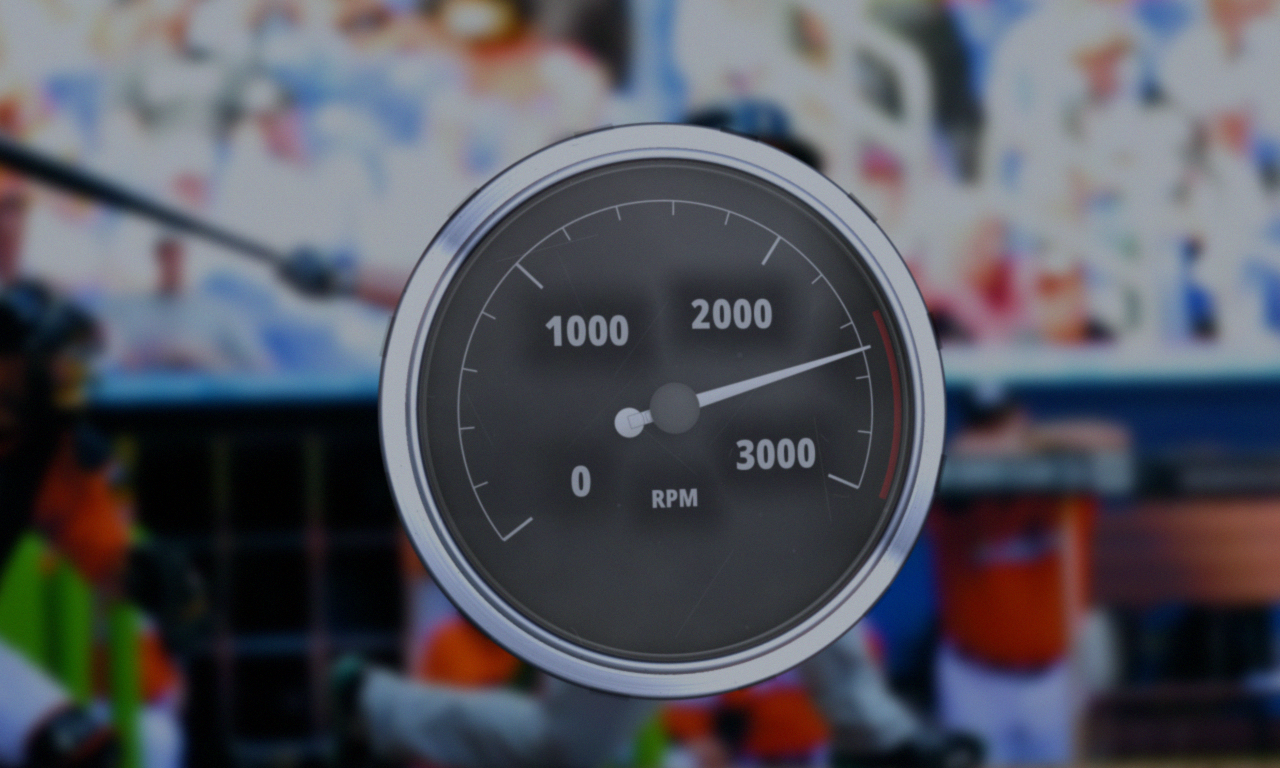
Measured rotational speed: 2500 rpm
